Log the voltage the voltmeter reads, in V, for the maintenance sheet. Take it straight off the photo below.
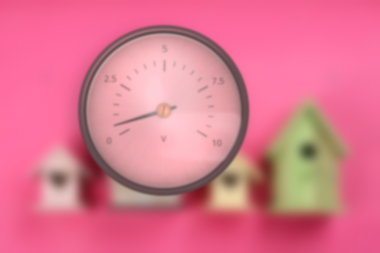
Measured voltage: 0.5 V
